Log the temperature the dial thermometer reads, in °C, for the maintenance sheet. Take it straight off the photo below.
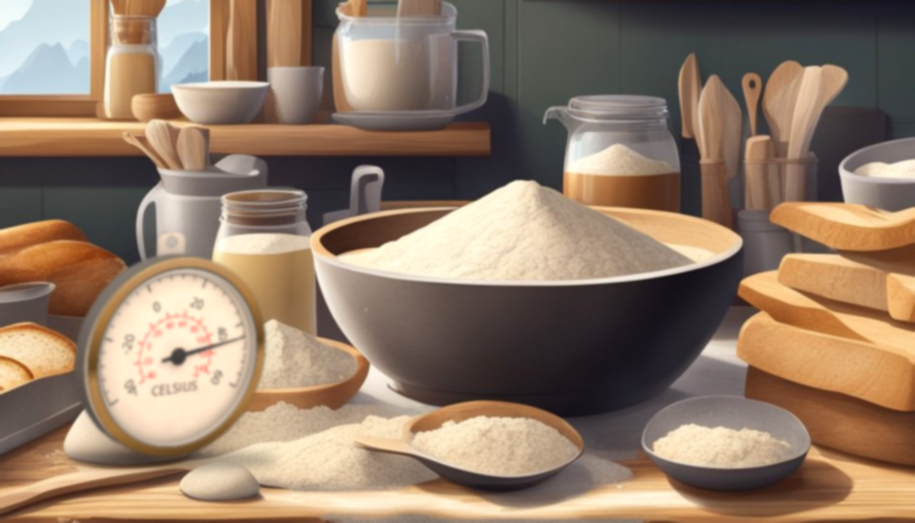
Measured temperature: 44 °C
